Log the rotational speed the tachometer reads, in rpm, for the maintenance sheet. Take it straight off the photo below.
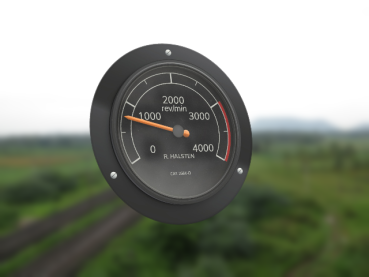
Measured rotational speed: 750 rpm
